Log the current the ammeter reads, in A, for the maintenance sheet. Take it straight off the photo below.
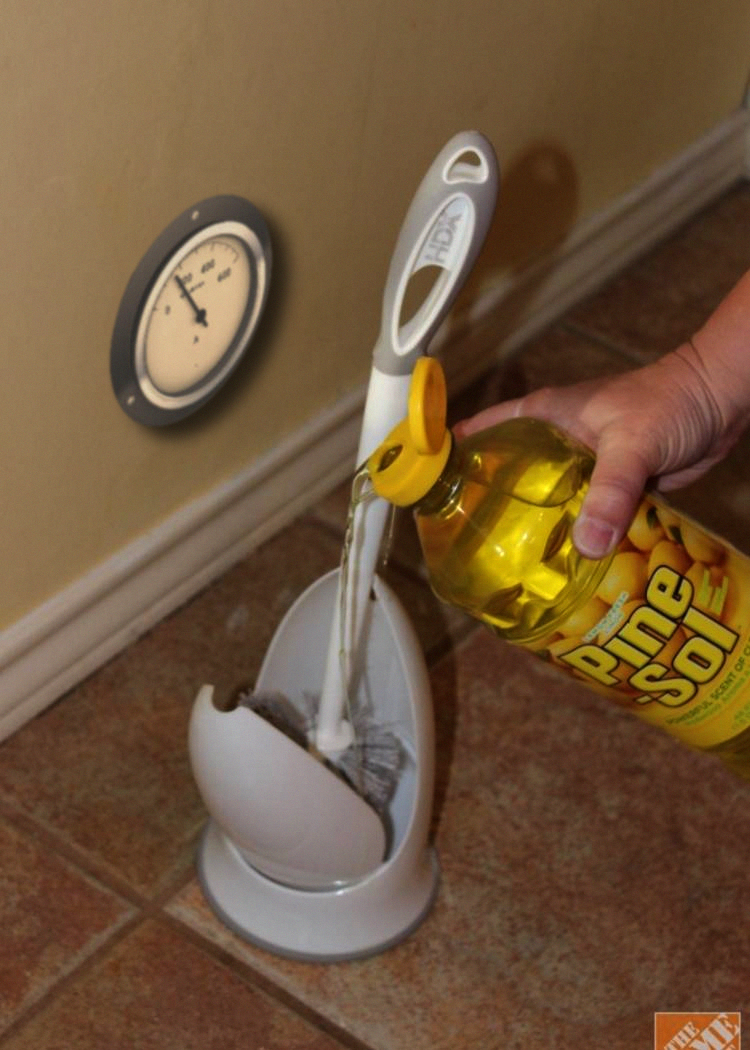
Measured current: 150 A
